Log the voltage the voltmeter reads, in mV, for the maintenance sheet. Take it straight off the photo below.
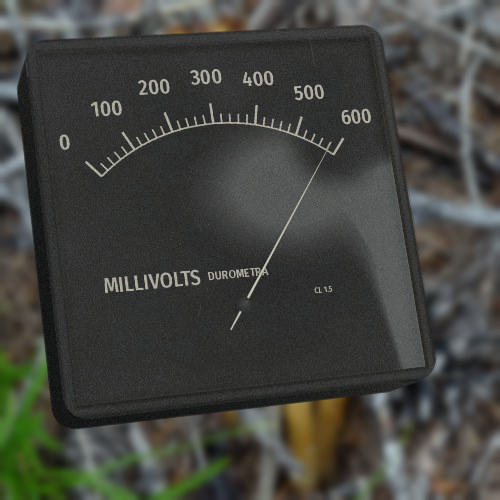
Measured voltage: 580 mV
